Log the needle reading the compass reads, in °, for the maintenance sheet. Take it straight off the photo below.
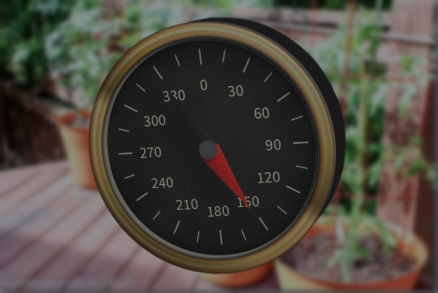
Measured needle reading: 150 °
